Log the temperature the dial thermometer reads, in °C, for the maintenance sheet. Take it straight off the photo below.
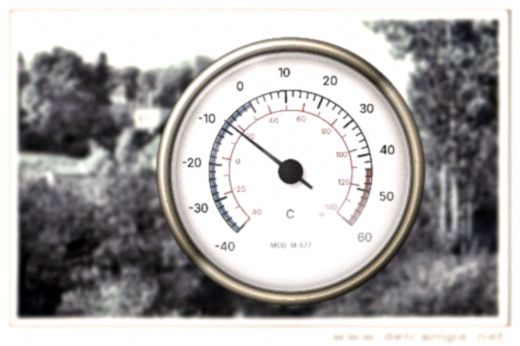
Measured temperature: -8 °C
